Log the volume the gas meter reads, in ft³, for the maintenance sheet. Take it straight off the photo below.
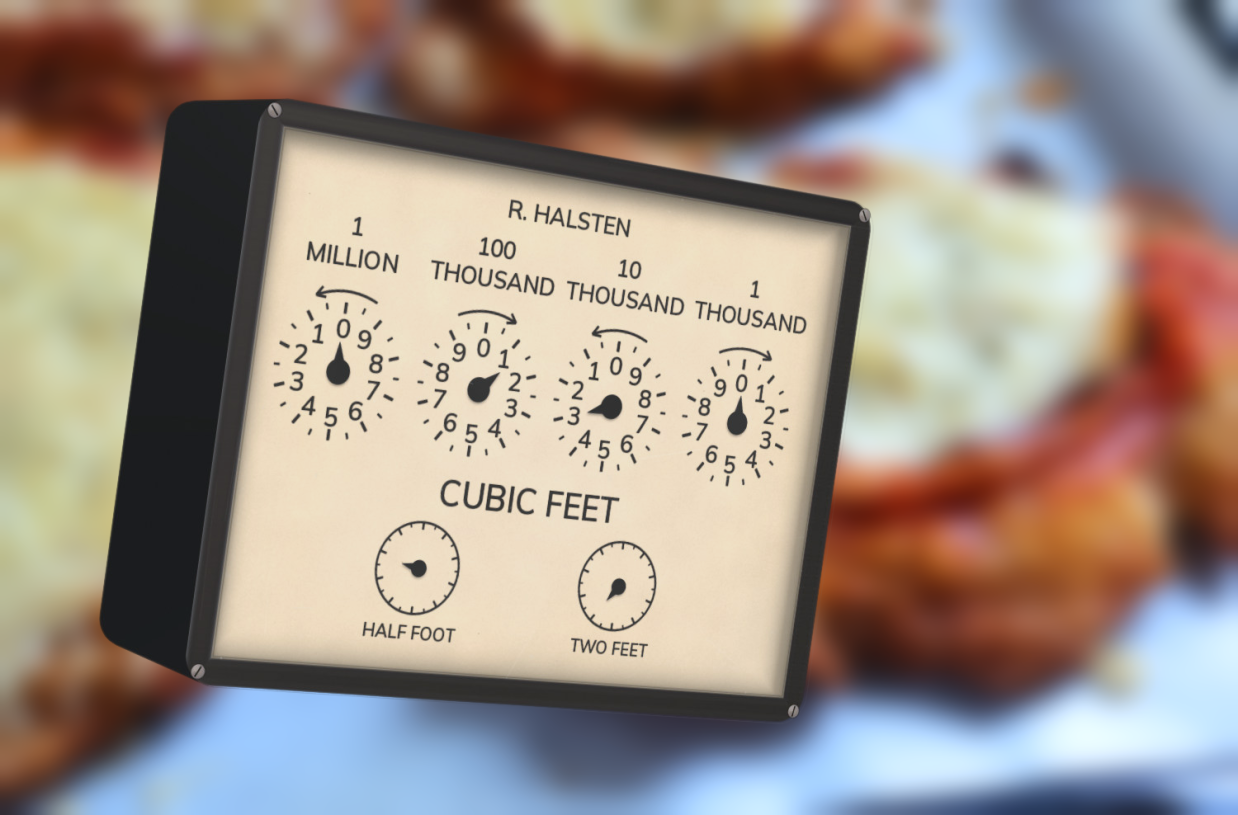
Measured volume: 13000 ft³
